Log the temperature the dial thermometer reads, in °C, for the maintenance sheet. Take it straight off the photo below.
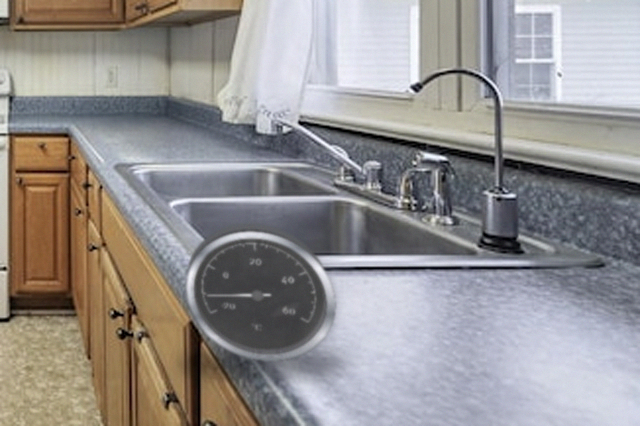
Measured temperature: -12 °C
